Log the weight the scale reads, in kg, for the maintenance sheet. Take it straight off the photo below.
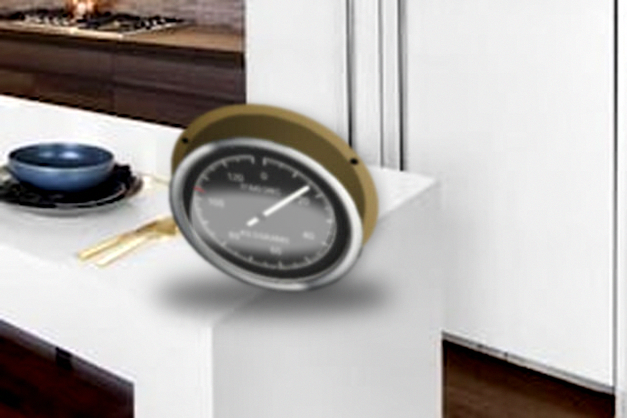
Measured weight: 15 kg
